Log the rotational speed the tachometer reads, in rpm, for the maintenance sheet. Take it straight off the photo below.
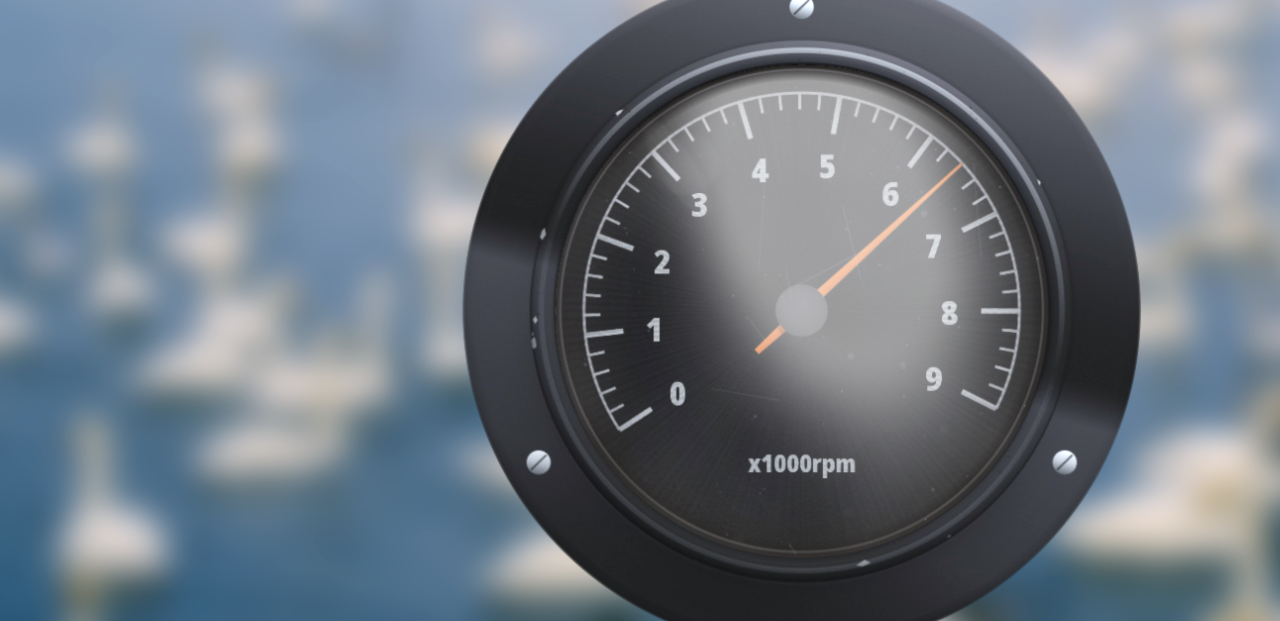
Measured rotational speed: 6400 rpm
